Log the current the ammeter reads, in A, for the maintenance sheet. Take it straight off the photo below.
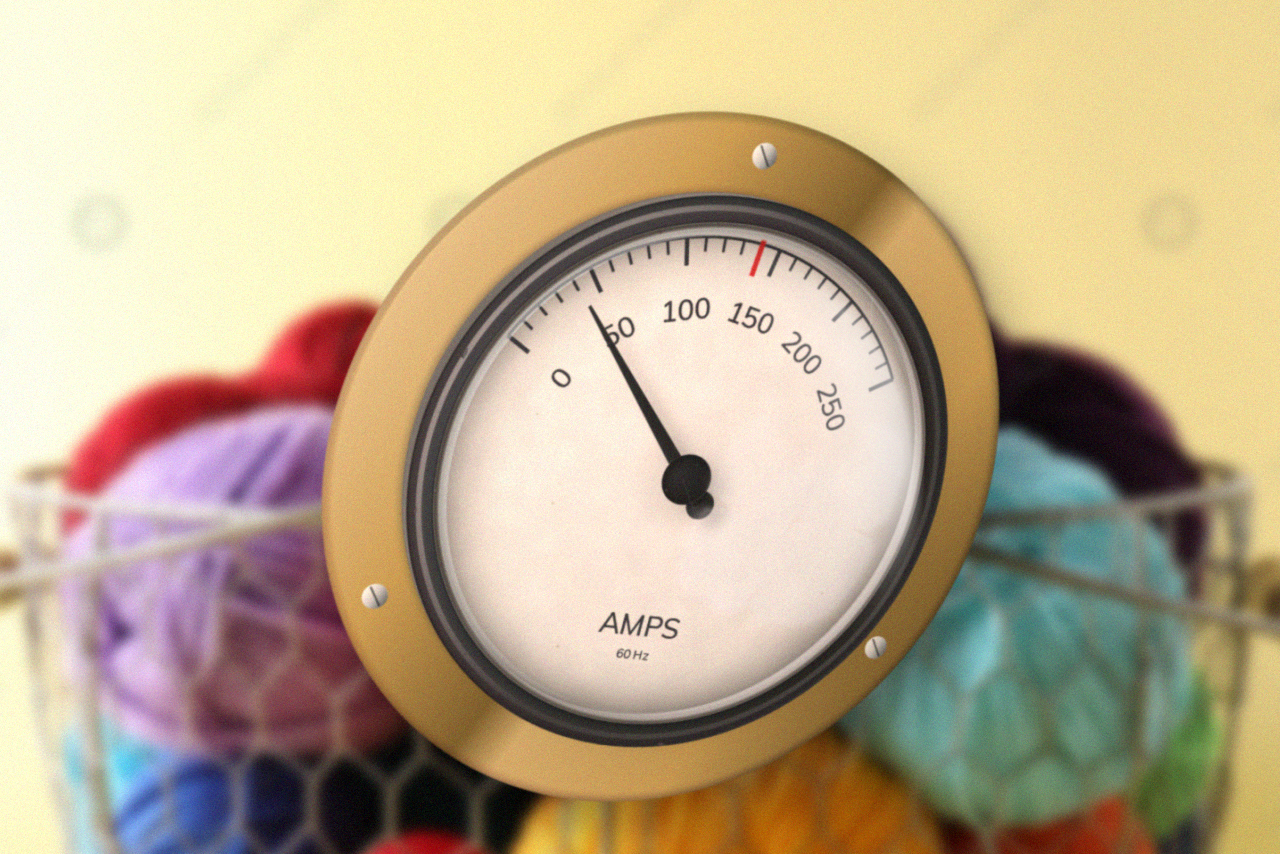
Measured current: 40 A
